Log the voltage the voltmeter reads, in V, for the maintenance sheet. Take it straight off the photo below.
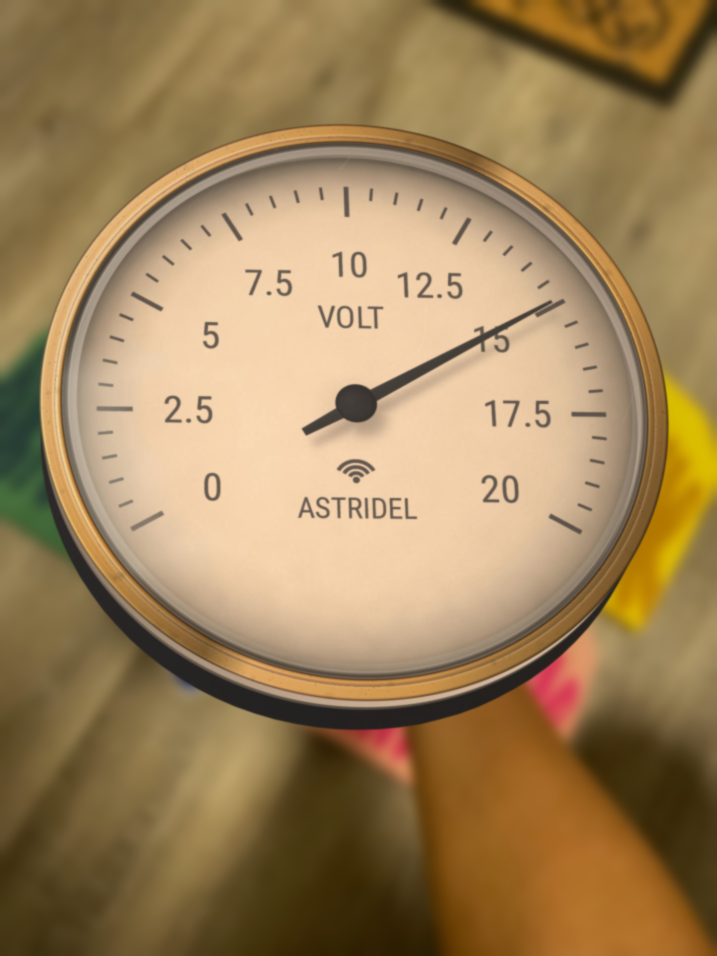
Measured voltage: 15 V
